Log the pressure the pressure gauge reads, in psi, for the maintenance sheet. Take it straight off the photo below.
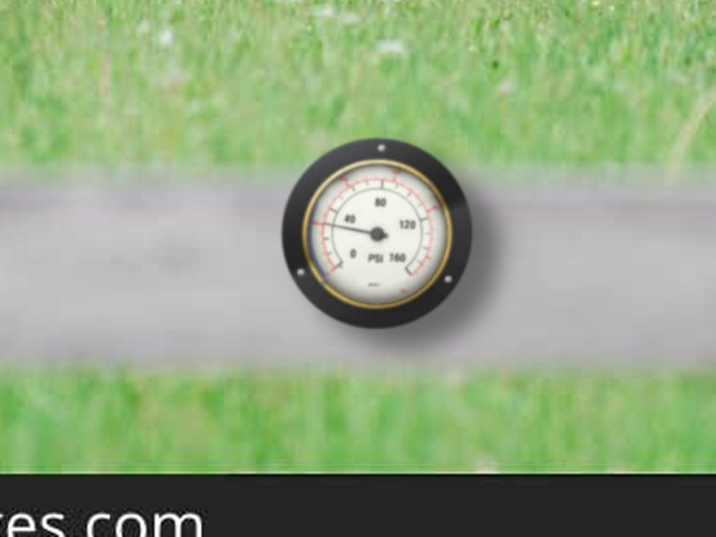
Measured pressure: 30 psi
